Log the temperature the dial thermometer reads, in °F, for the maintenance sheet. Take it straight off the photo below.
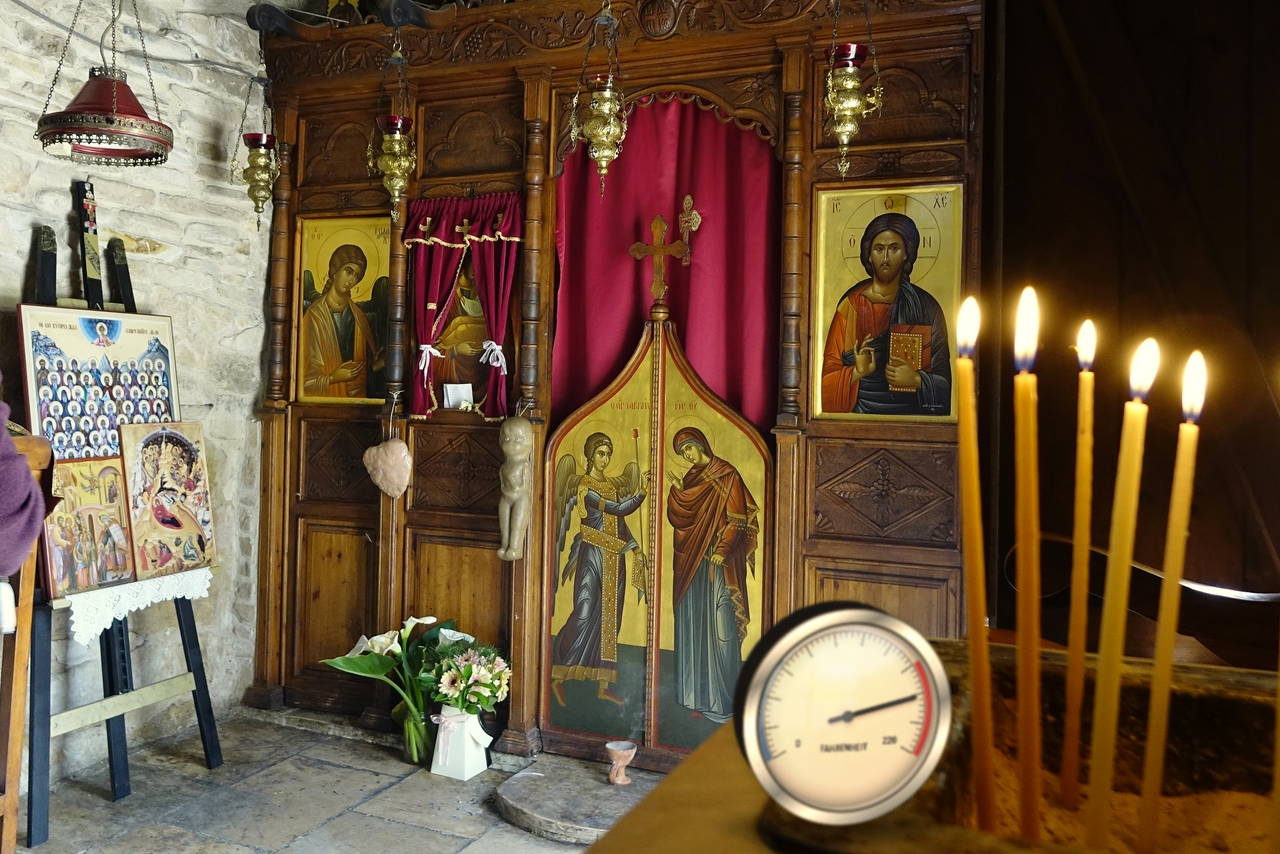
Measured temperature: 180 °F
